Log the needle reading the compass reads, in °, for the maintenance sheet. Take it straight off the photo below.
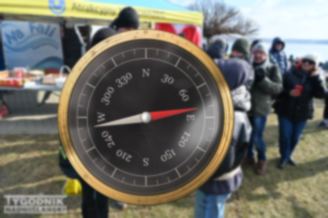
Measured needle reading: 80 °
